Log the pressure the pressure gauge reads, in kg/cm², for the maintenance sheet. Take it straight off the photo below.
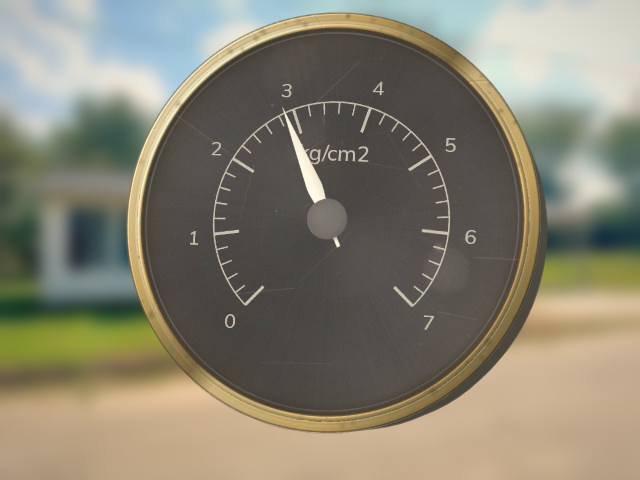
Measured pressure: 2.9 kg/cm²
